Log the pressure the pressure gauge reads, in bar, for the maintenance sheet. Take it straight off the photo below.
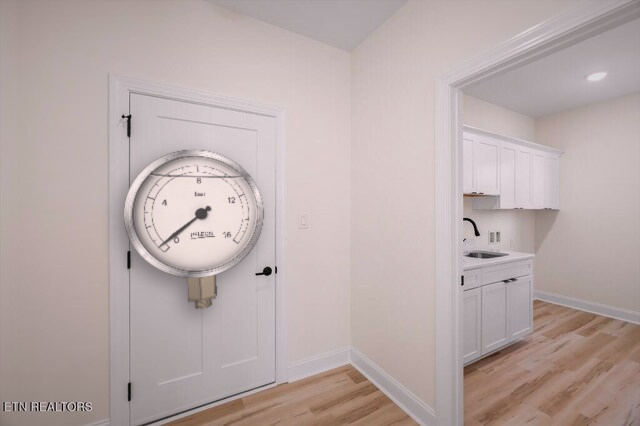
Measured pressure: 0.5 bar
